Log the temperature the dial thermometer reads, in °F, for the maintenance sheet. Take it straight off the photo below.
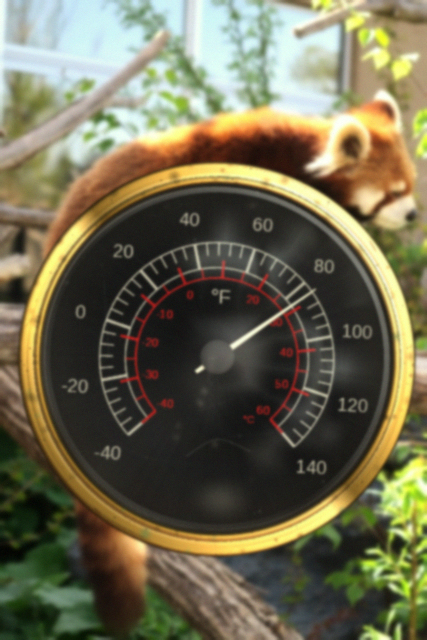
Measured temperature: 84 °F
